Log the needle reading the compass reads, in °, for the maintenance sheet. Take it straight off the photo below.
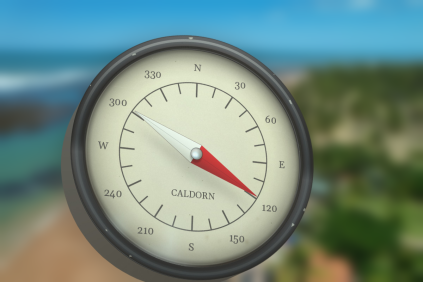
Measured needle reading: 120 °
